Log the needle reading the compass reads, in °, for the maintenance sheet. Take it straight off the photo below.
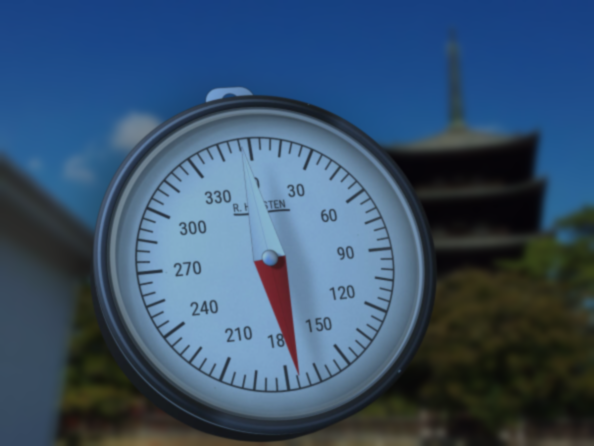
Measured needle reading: 175 °
